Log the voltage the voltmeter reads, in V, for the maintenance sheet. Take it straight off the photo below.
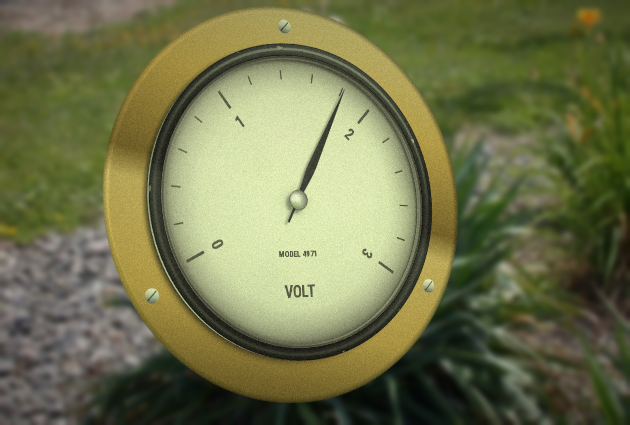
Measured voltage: 1.8 V
